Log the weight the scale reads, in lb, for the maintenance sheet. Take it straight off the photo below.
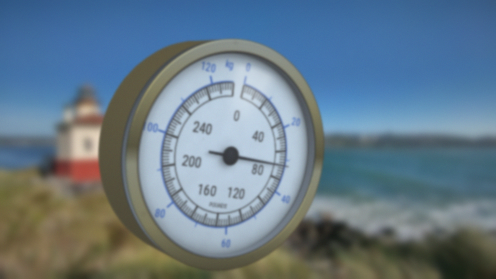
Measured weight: 70 lb
